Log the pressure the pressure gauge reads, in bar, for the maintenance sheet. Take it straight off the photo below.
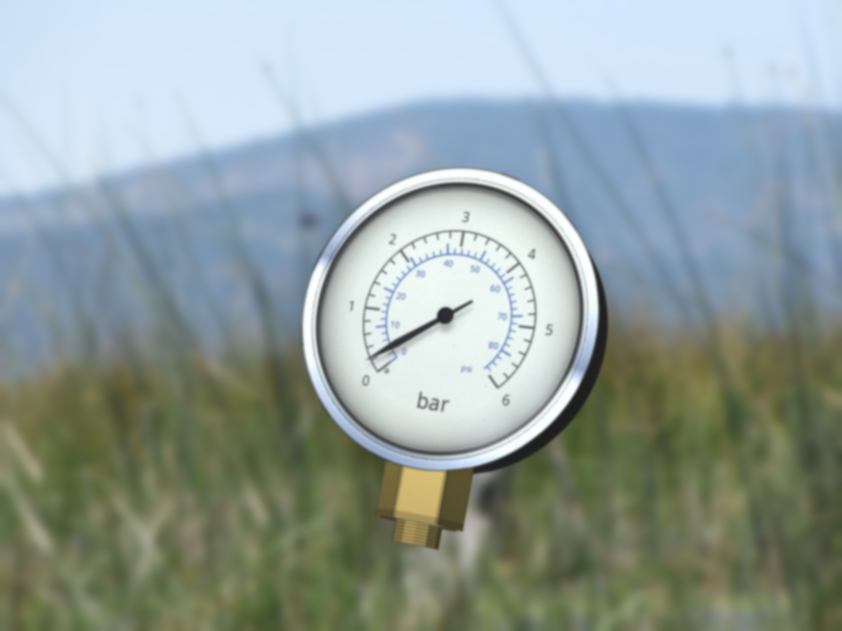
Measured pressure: 0.2 bar
